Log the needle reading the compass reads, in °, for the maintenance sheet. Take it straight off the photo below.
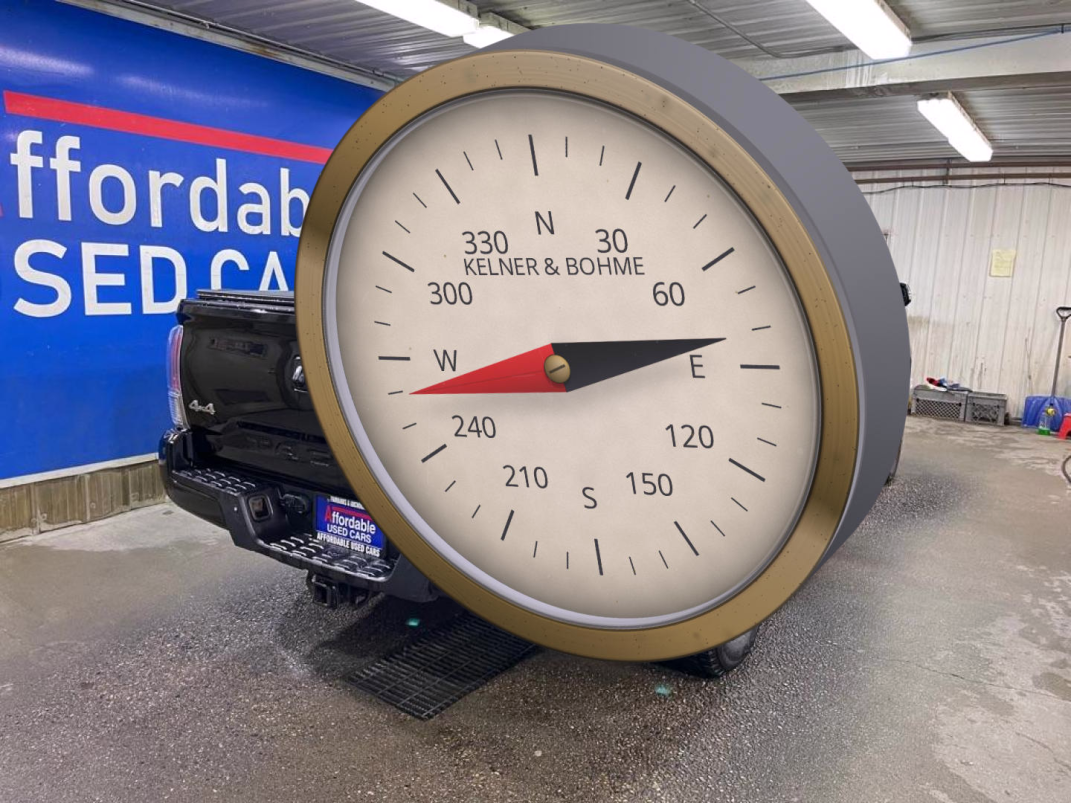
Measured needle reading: 260 °
